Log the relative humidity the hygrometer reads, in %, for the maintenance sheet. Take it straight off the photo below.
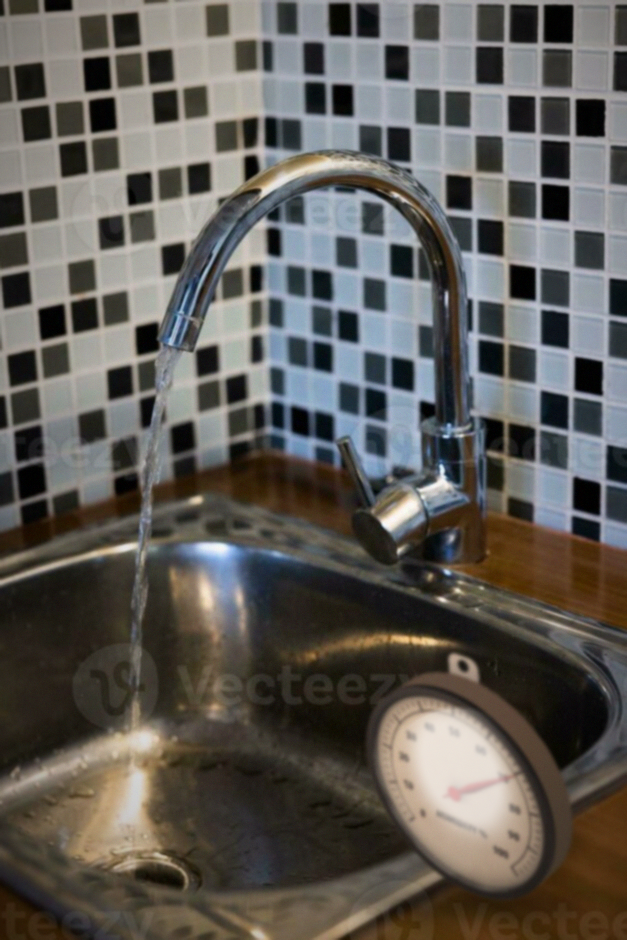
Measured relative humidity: 70 %
